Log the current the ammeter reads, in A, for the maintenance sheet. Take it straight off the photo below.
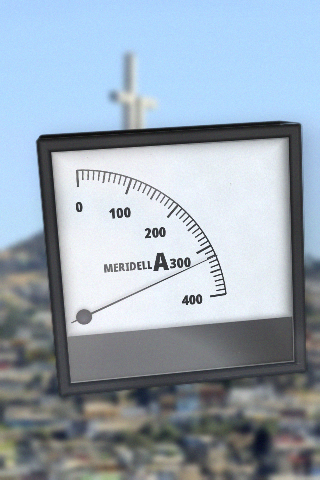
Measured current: 320 A
